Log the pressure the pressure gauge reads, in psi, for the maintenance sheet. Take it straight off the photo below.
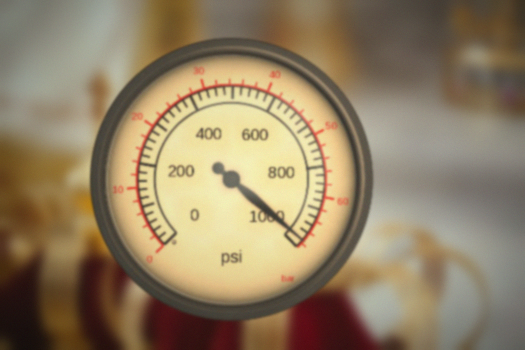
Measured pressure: 980 psi
